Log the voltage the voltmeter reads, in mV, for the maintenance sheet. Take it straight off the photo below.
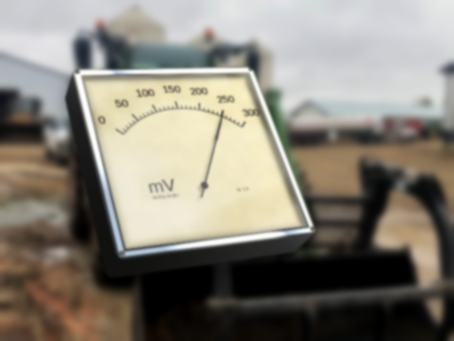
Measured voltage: 250 mV
